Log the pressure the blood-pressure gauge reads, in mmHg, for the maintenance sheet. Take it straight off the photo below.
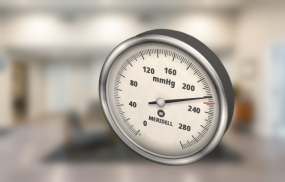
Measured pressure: 220 mmHg
